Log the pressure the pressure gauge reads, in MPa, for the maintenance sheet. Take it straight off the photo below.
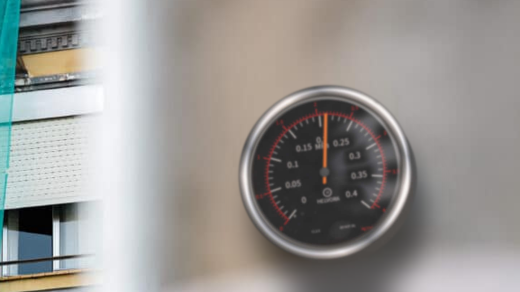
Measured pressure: 0.21 MPa
